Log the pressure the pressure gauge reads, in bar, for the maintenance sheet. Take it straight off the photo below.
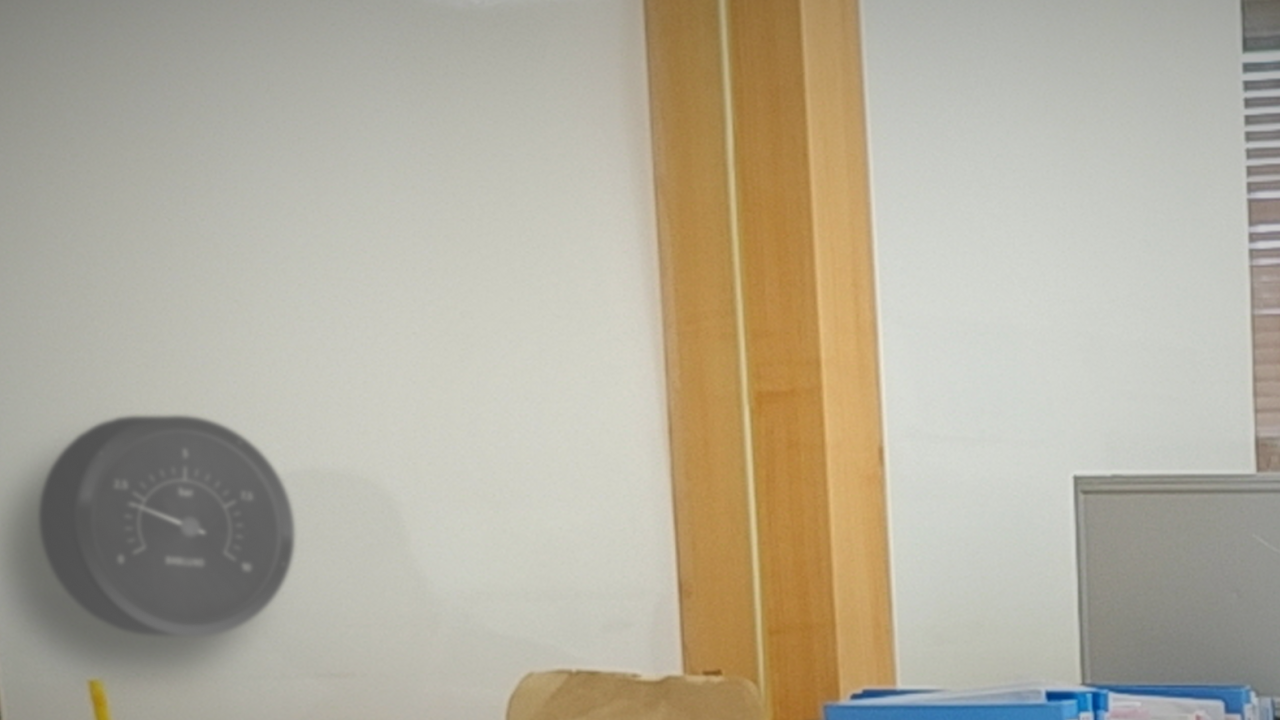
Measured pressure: 2 bar
